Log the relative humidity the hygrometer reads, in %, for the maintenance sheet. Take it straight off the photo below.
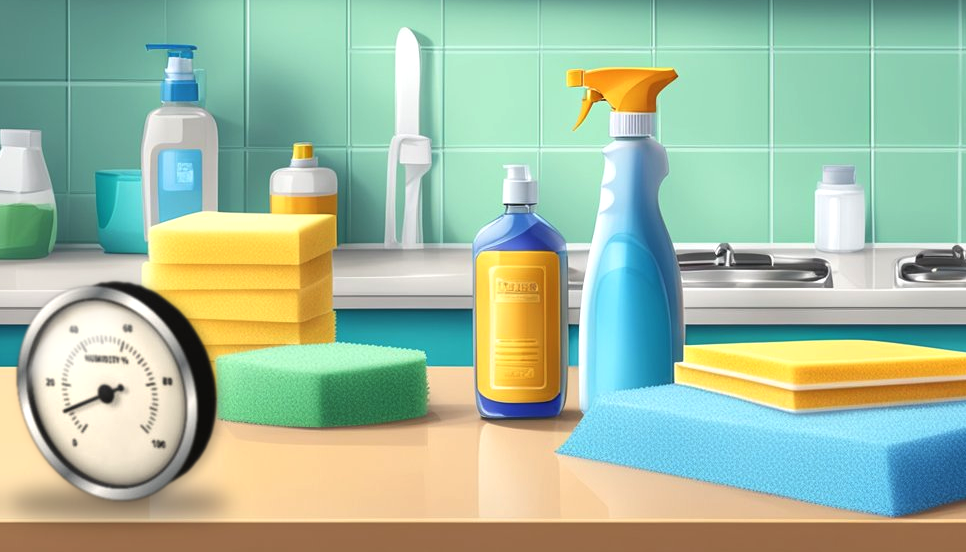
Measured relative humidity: 10 %
